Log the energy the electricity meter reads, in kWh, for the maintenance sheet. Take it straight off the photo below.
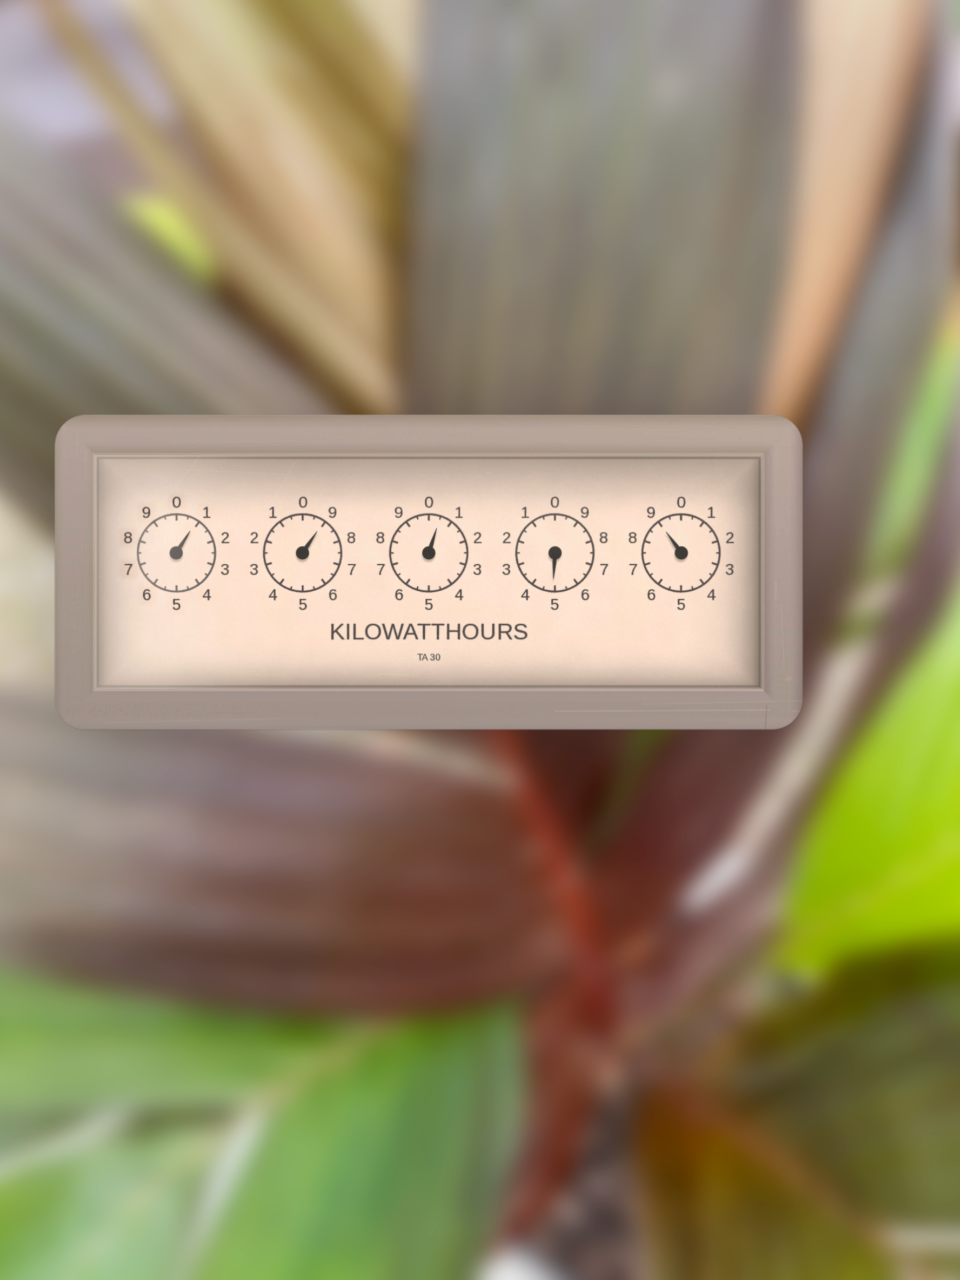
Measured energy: 9049 kWh
